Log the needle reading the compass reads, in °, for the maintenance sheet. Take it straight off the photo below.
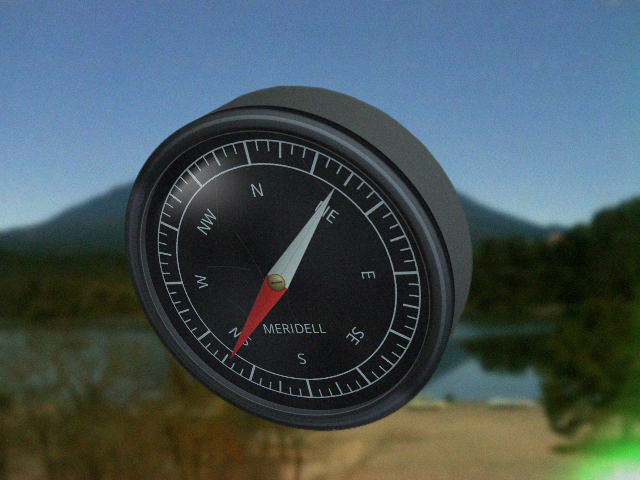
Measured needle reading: 222.5 °
